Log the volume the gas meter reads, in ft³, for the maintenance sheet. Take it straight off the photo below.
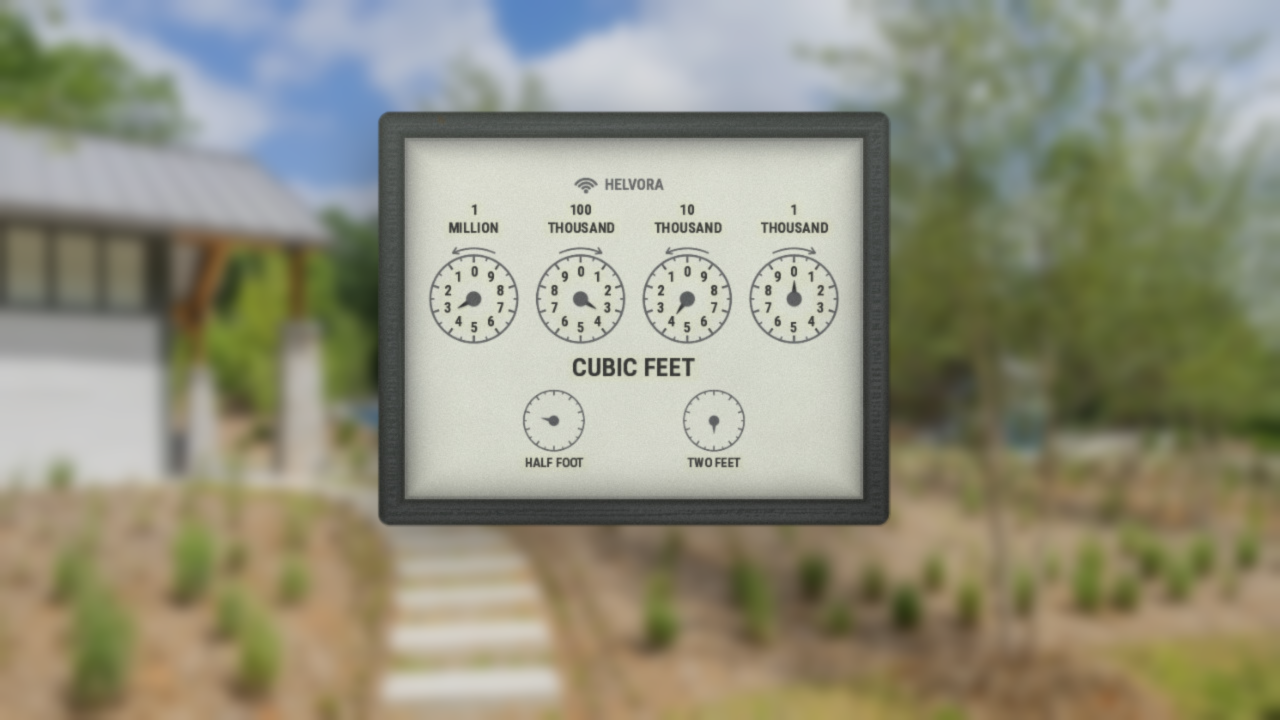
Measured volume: 334000 ft³
